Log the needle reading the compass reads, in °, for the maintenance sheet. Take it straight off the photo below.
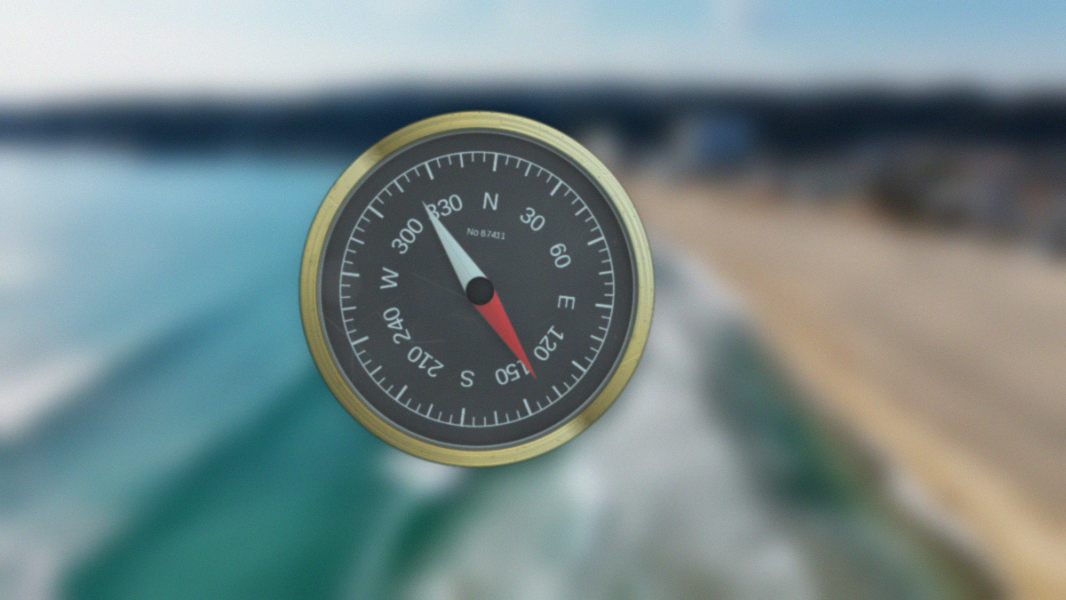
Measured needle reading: 140 °
